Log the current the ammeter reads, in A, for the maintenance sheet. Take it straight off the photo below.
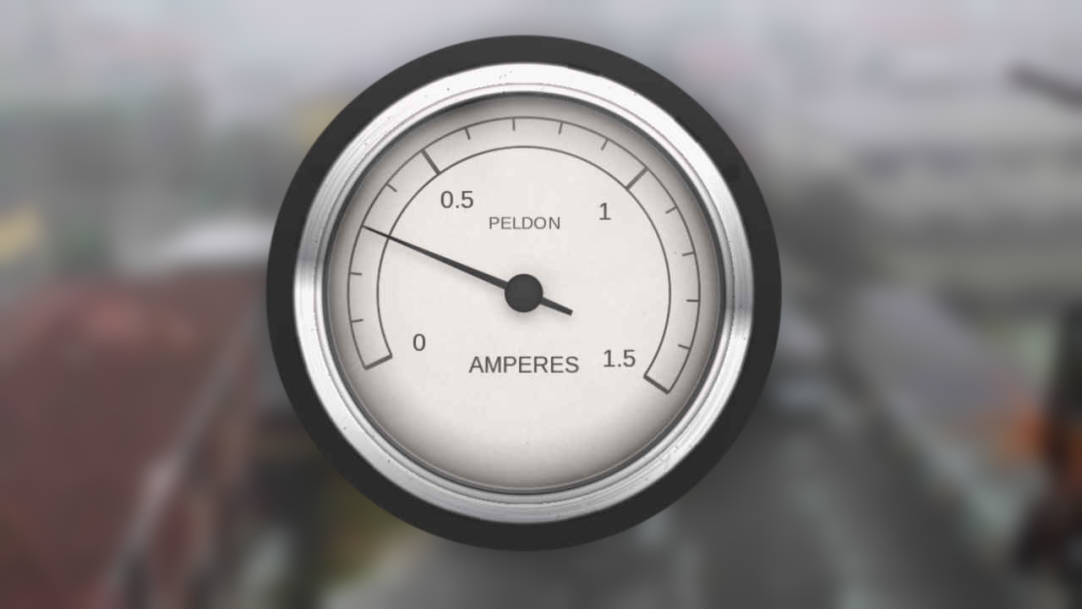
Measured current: 0.3 A
